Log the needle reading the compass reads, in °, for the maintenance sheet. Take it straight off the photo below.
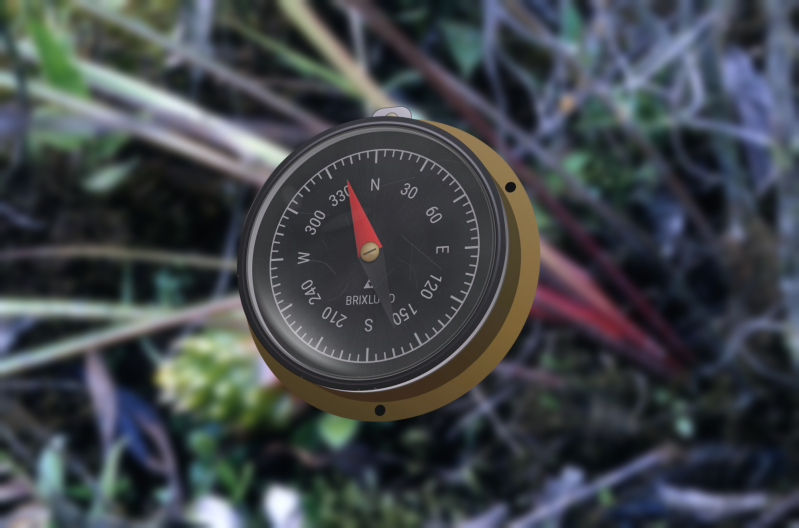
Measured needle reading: 340 °
